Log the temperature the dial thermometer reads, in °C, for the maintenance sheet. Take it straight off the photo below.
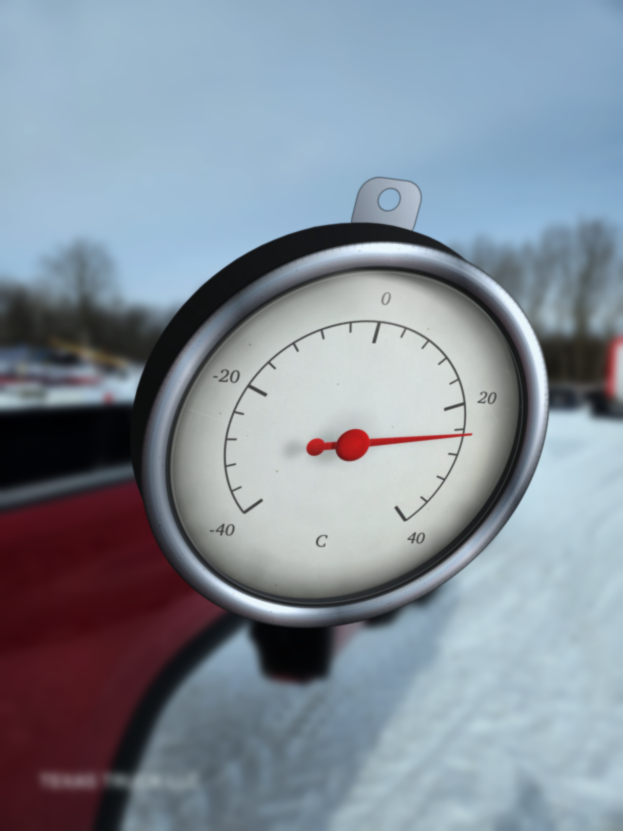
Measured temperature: 24 °C
